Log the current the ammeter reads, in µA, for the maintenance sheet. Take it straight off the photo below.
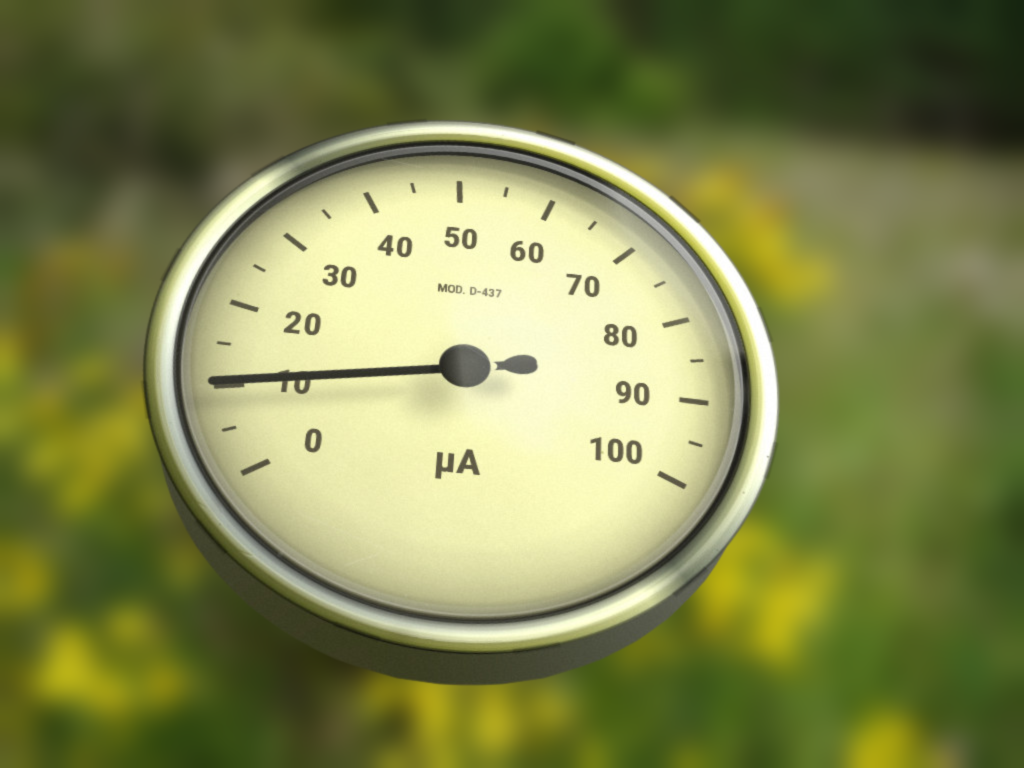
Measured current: 10 µA
